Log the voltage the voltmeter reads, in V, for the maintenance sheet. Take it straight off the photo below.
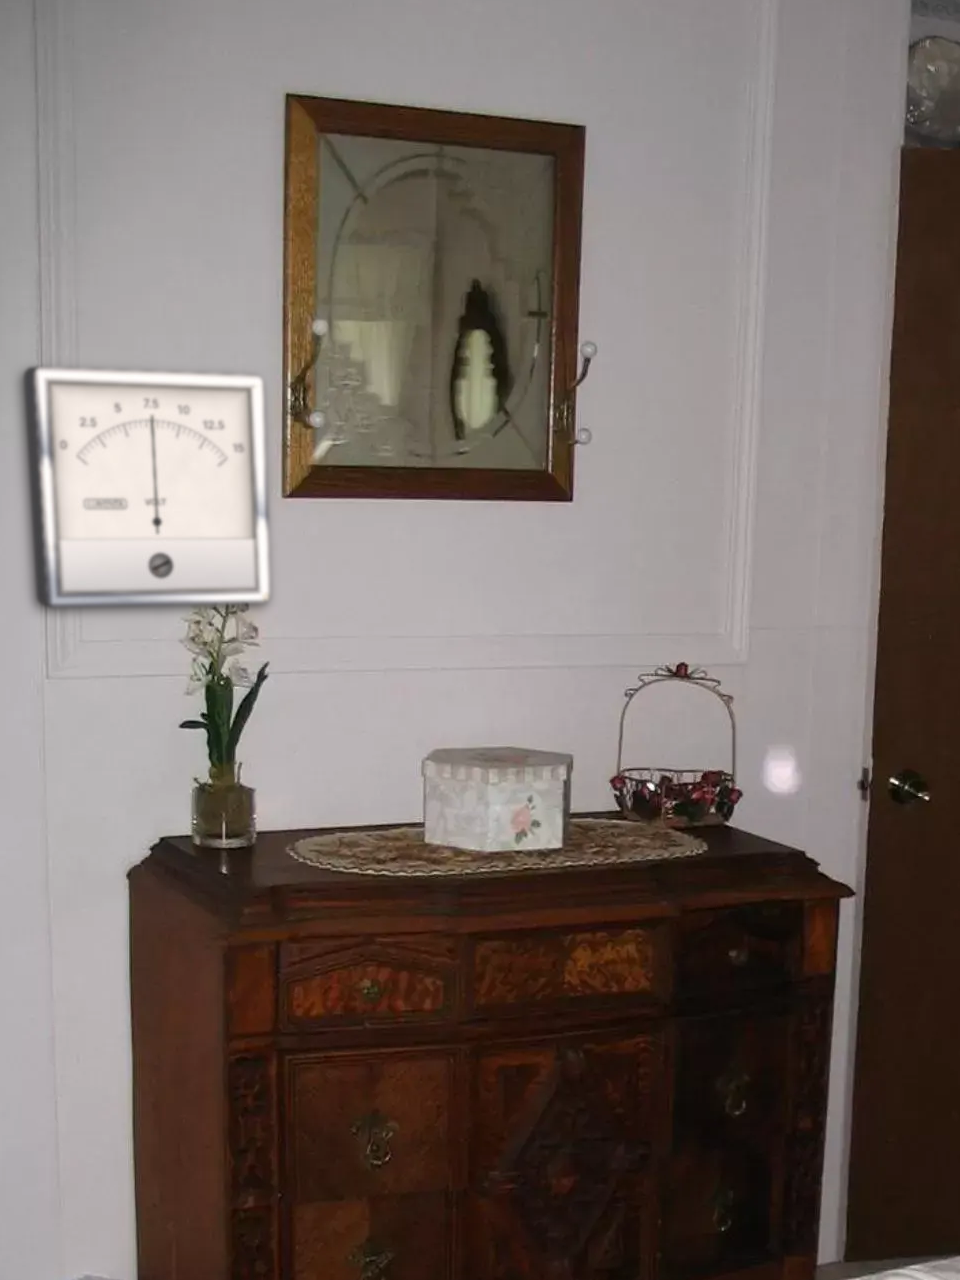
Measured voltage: 7.5 V
